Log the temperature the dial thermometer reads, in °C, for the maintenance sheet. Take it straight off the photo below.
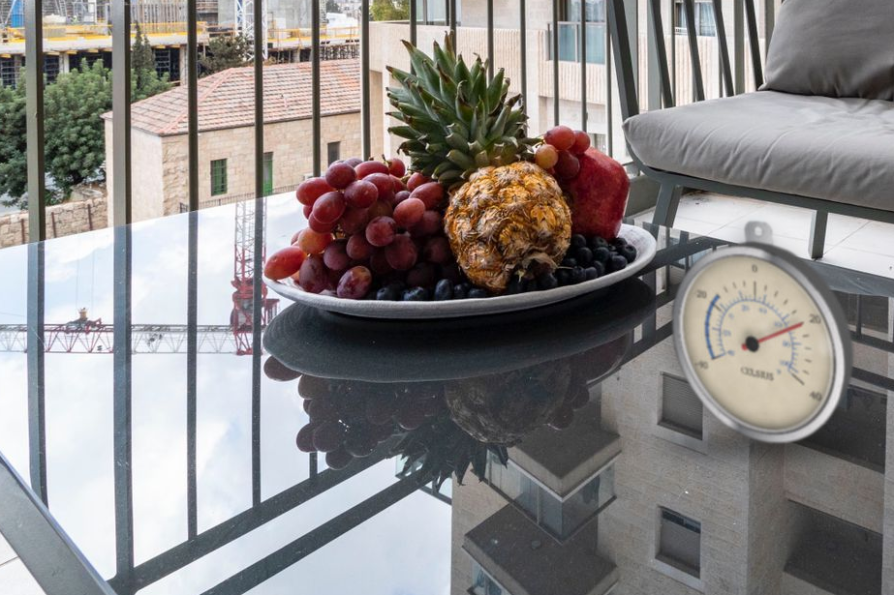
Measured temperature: 20 °C
